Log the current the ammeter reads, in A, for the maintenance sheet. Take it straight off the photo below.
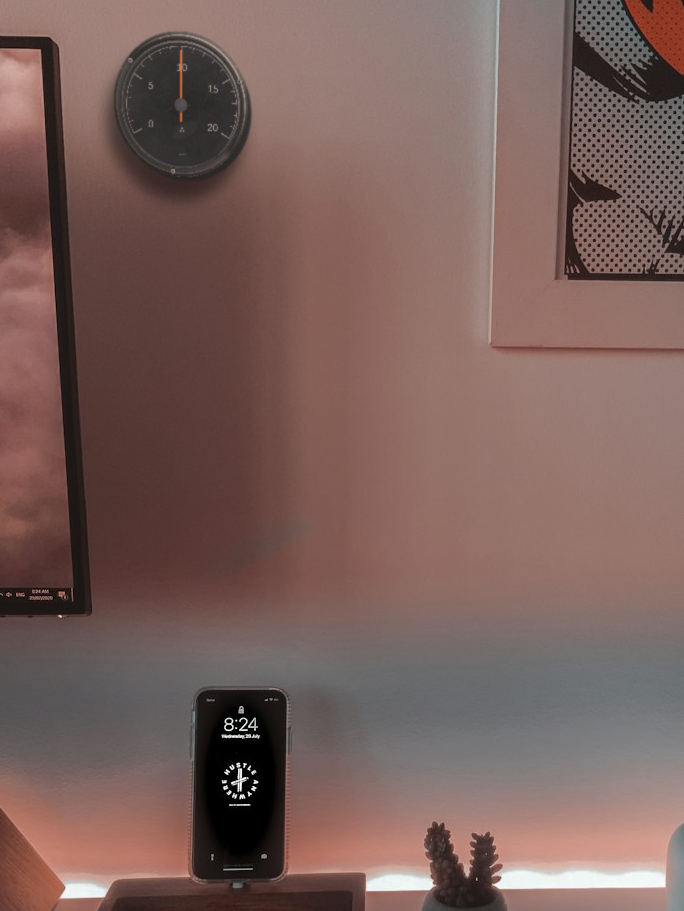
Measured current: 10 A
